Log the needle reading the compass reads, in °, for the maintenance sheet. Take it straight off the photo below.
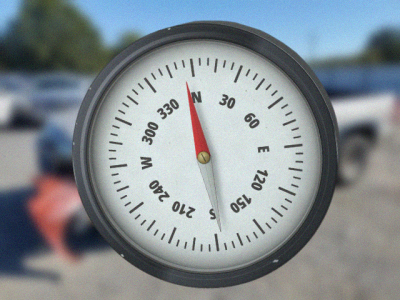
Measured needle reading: 355 °
